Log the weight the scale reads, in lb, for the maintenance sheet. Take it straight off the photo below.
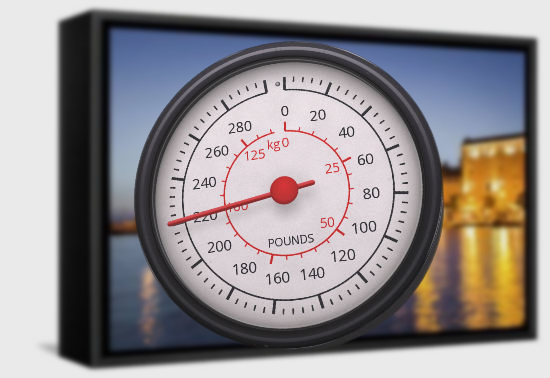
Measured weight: 220 lb
